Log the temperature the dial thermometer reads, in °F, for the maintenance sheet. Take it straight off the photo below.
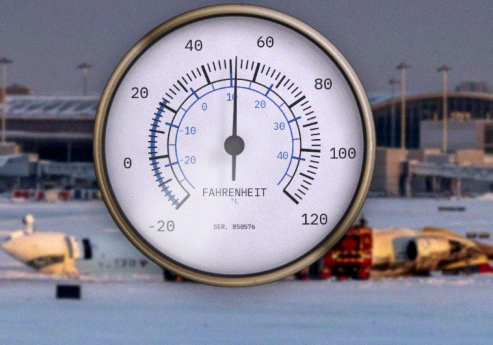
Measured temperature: 52 °F
